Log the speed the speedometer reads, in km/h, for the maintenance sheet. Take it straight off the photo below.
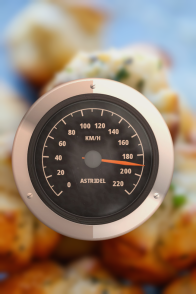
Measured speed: 190 km/h
